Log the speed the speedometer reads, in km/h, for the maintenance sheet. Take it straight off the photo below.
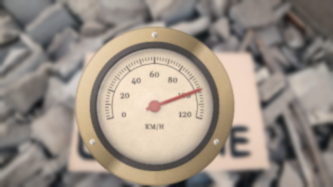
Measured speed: 100 km/h
